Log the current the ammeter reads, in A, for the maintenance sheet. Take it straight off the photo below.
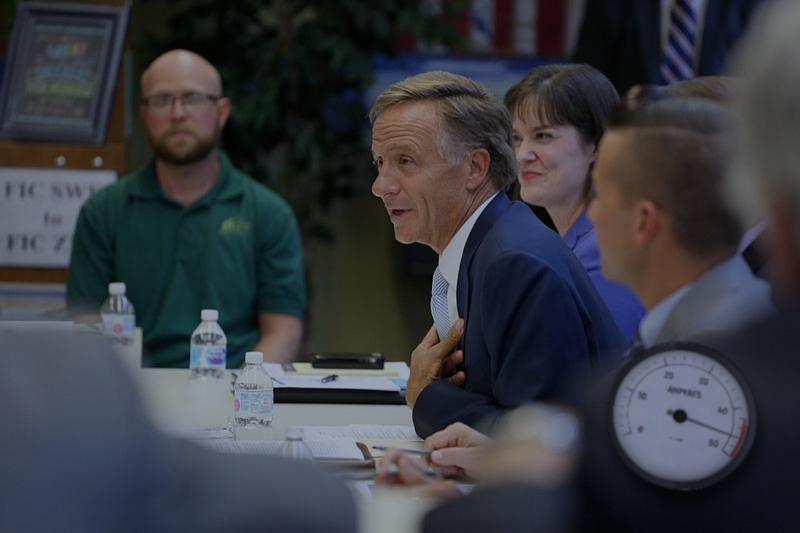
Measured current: 46 A
